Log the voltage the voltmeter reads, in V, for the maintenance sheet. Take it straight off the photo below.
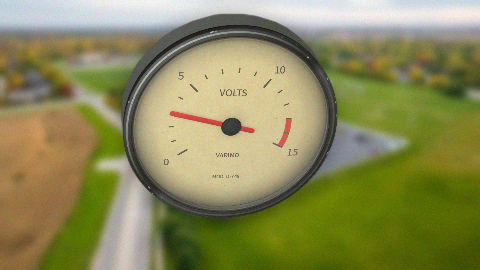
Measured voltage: 3 V
